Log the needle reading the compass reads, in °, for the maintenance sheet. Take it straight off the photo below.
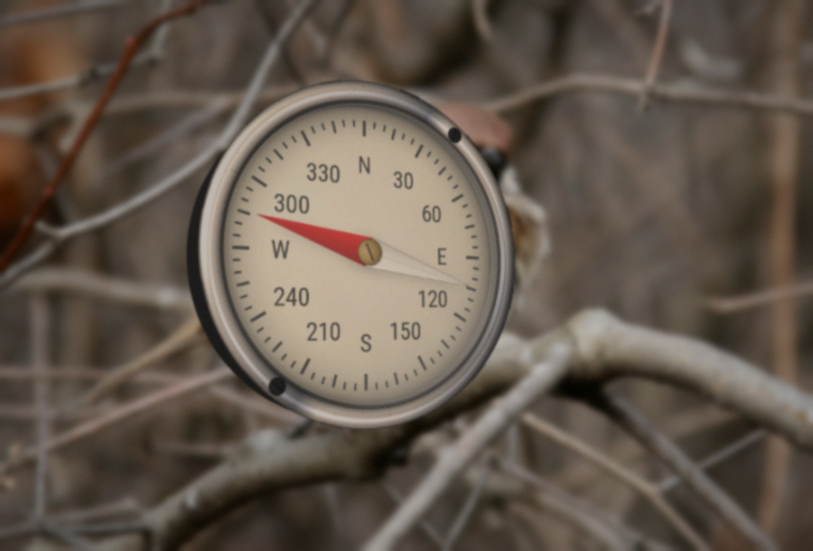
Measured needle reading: 285 °
